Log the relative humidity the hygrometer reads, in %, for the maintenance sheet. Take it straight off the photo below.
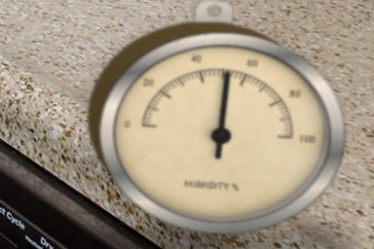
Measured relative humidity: 50 %
